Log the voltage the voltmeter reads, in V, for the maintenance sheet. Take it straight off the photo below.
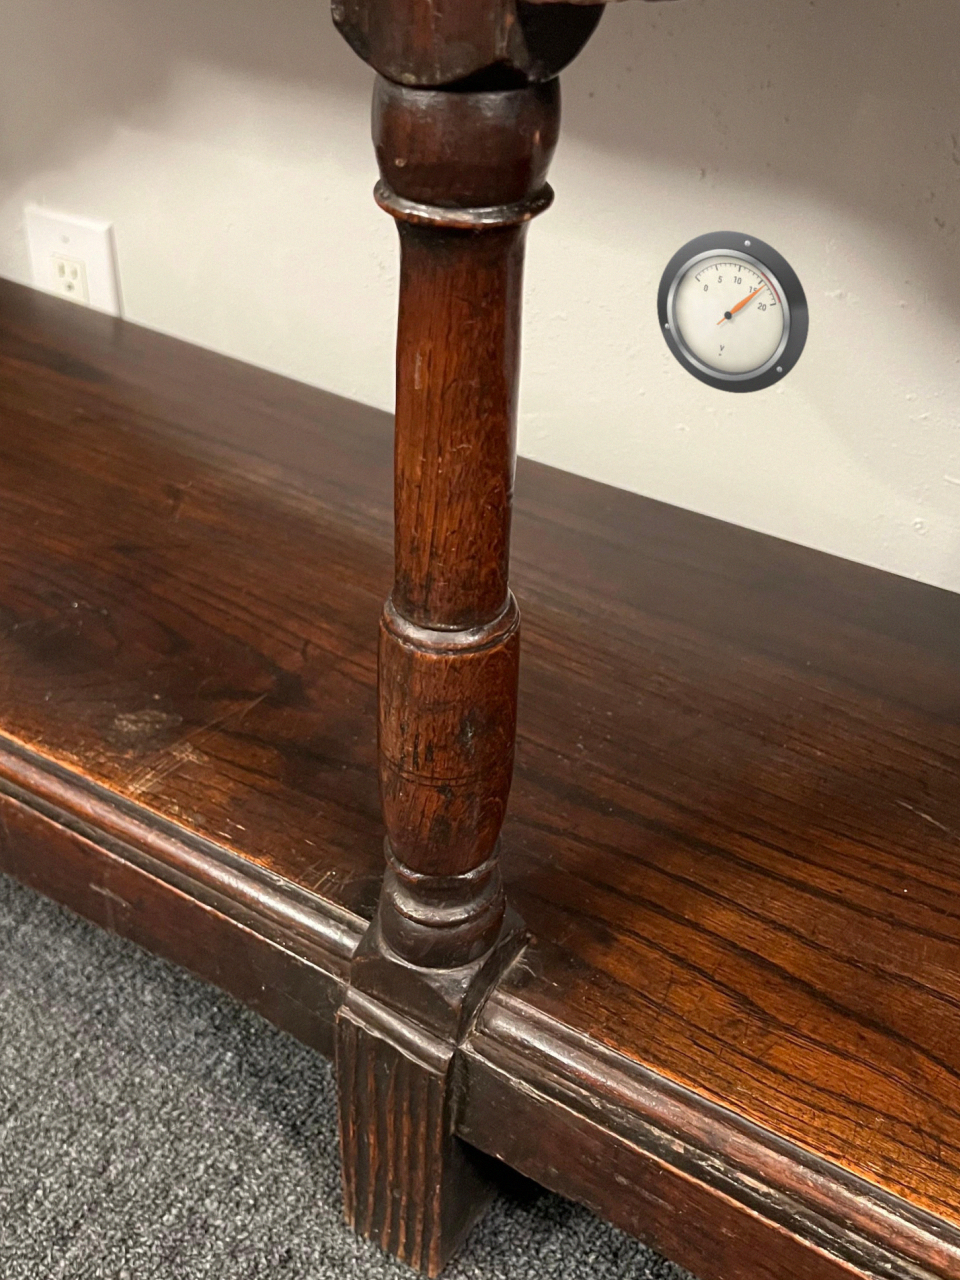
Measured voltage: 16 V
